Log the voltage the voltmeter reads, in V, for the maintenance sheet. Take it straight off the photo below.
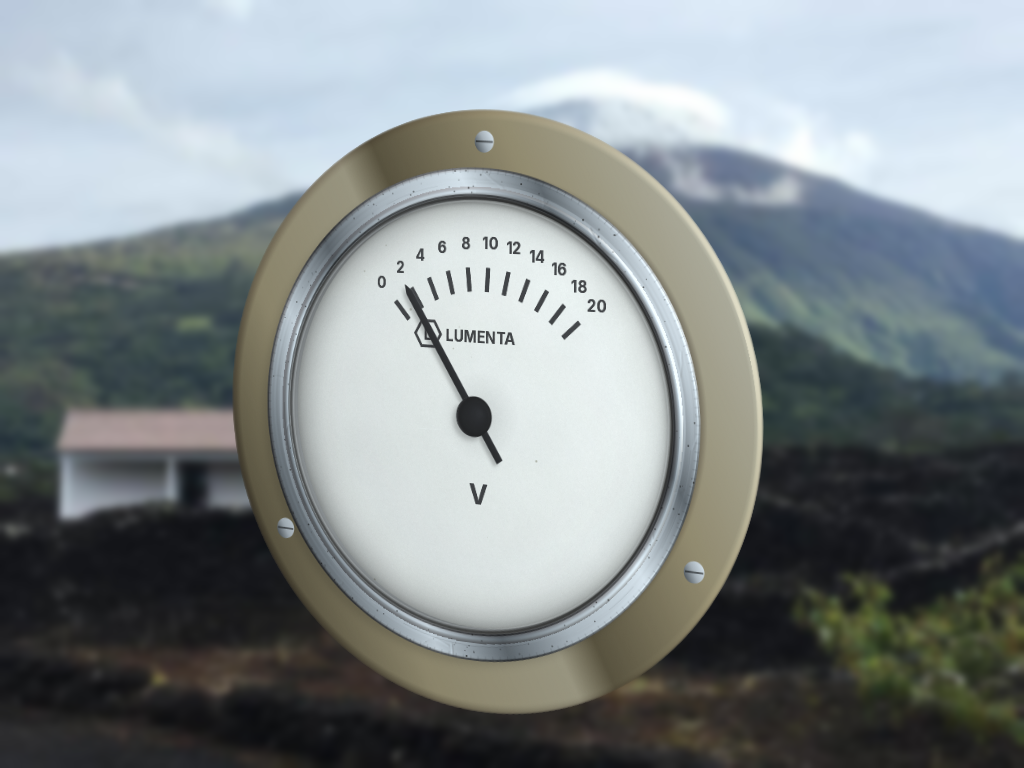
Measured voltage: 2 V
